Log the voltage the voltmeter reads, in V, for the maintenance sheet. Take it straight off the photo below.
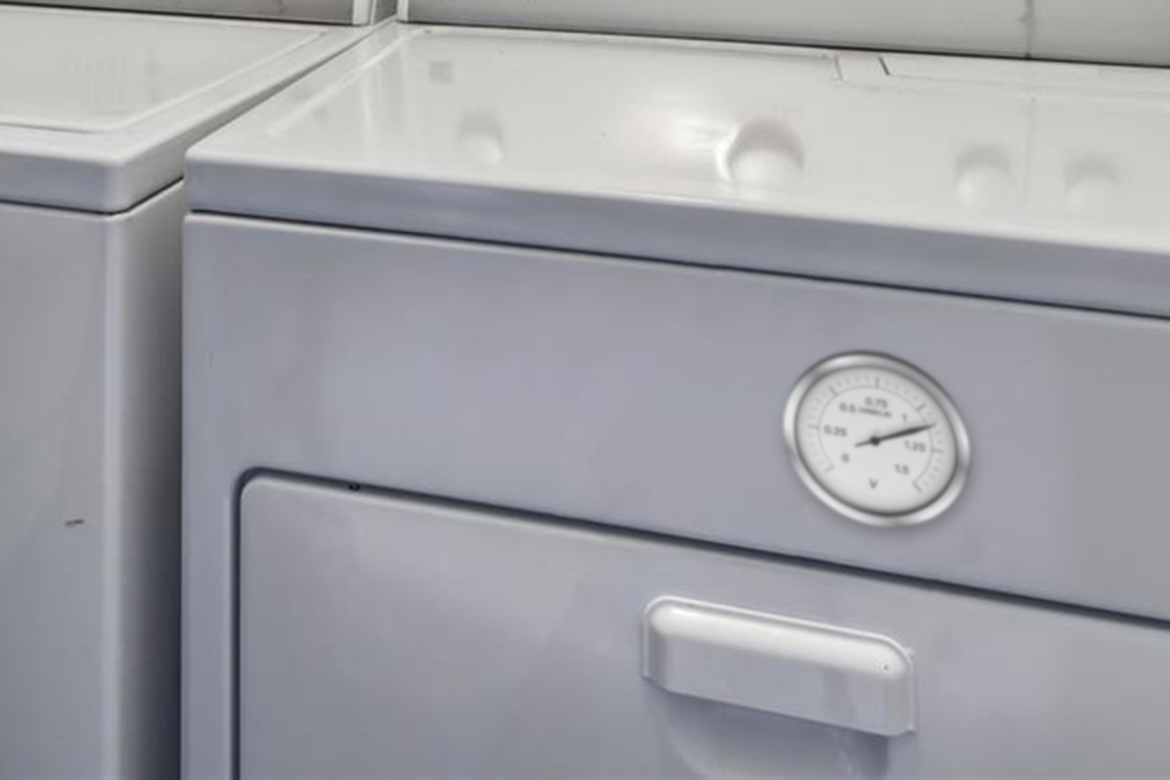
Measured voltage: 1.1 V
